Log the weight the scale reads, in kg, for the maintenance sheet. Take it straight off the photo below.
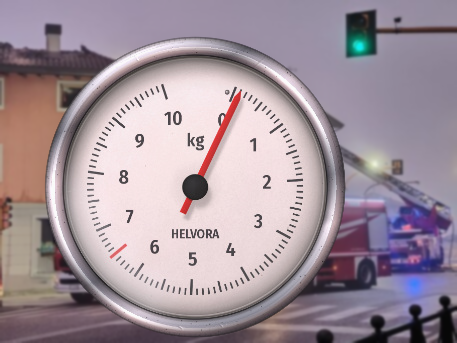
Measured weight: 0.1 kg
